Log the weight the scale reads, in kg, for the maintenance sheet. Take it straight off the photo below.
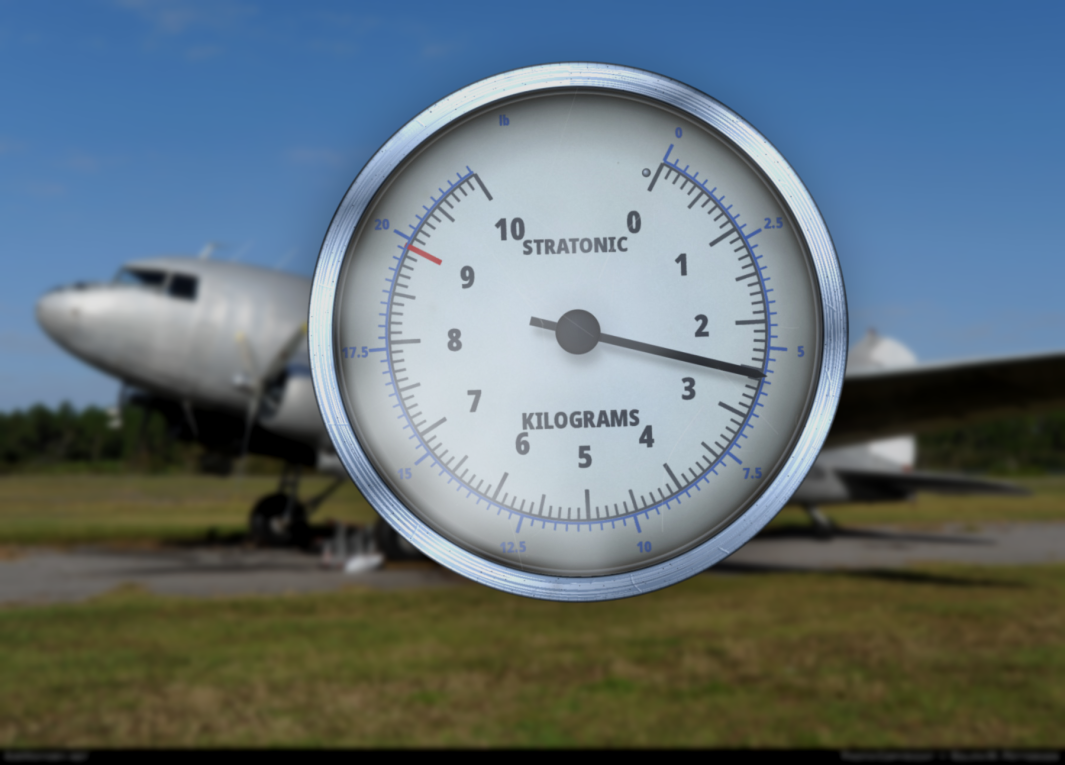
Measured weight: 2.55 kg
